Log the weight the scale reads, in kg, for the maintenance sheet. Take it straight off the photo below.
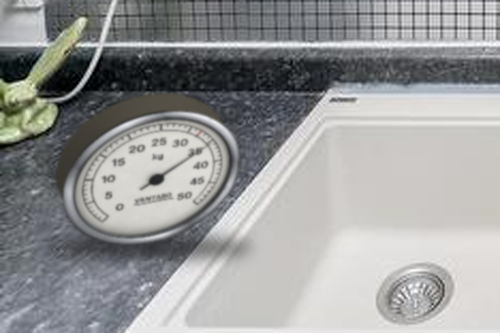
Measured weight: 35 kg
